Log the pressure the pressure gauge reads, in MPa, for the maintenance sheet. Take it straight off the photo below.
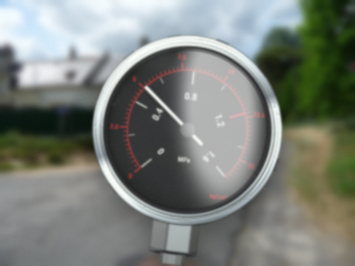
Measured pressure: 0.5 MPa
